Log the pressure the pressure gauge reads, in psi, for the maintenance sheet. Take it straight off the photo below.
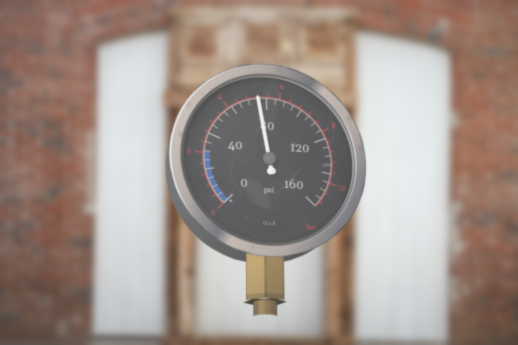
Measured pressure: 75 psi
